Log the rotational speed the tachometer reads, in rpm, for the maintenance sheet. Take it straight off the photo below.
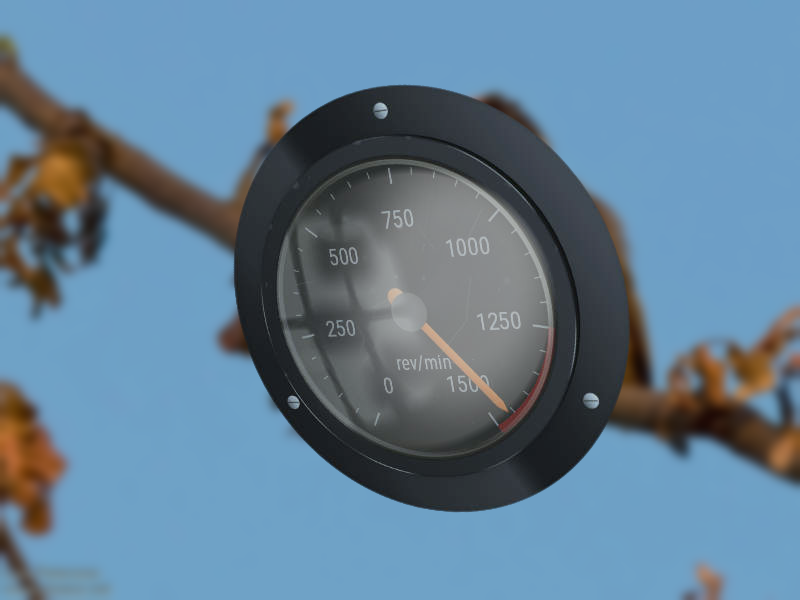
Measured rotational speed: 1450 rpm
